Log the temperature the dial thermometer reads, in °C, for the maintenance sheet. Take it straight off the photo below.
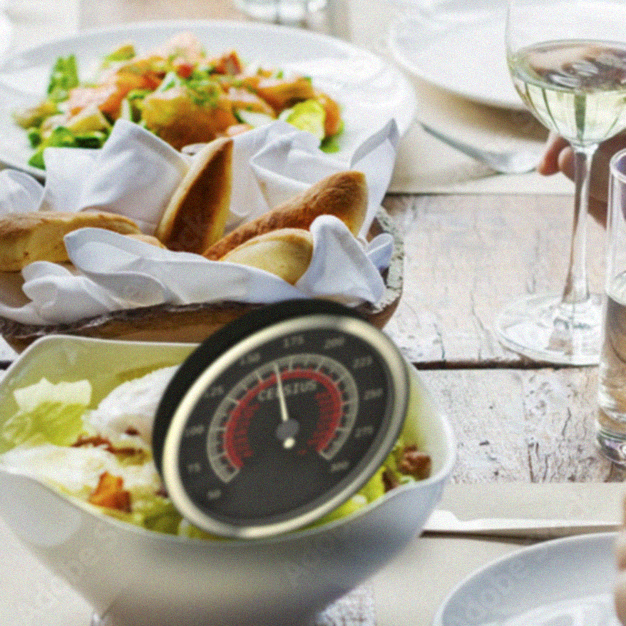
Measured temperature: 162.5 °C
